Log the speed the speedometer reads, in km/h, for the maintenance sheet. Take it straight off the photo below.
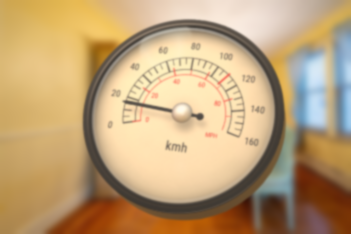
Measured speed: 15 km/h
